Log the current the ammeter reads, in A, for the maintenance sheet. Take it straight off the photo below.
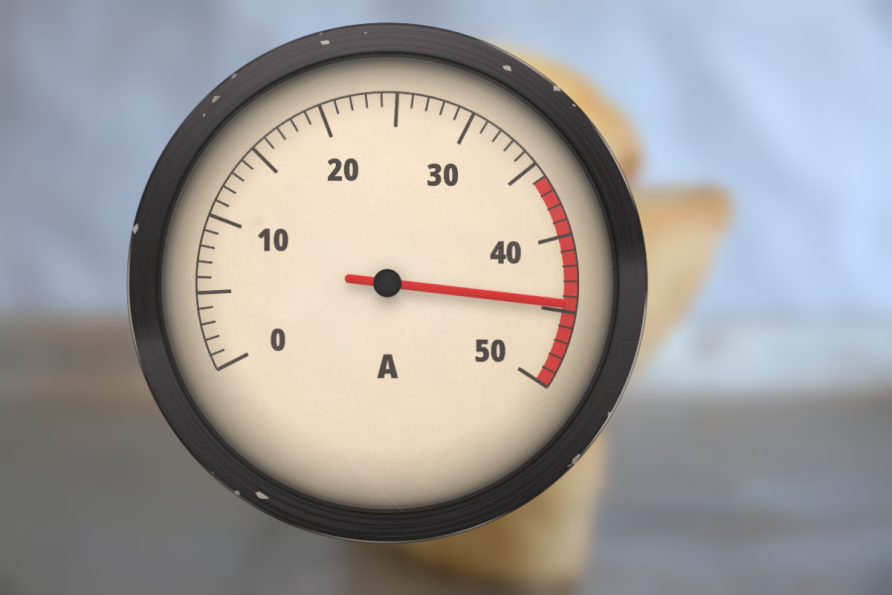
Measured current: 44.5 A
